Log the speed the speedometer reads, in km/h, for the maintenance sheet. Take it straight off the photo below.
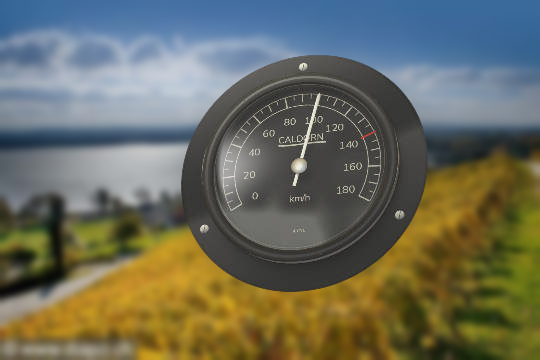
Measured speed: 100 km/h
